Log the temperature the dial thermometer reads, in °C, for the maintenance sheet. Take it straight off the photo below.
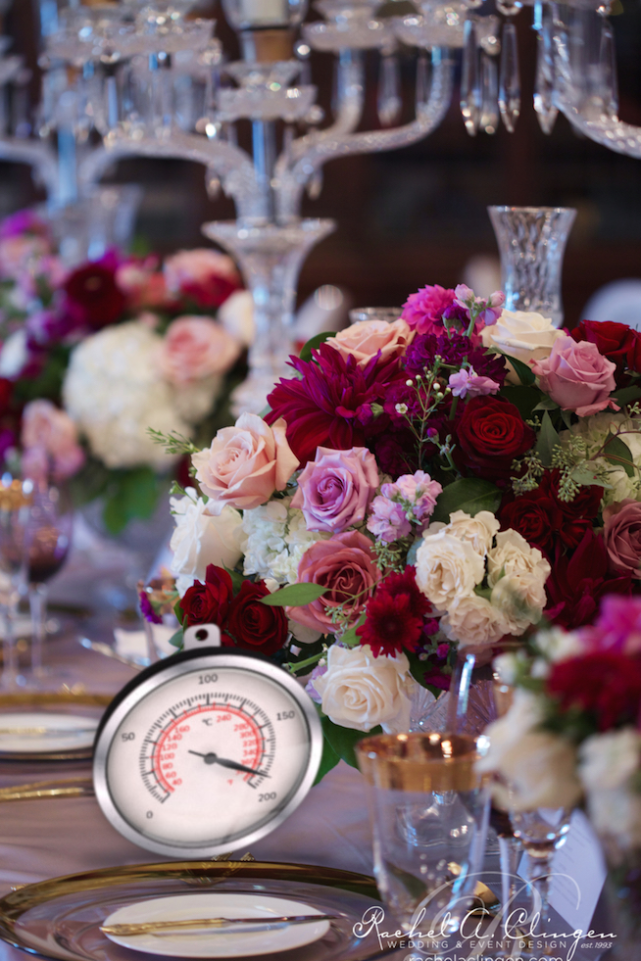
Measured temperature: 187.5 °C
